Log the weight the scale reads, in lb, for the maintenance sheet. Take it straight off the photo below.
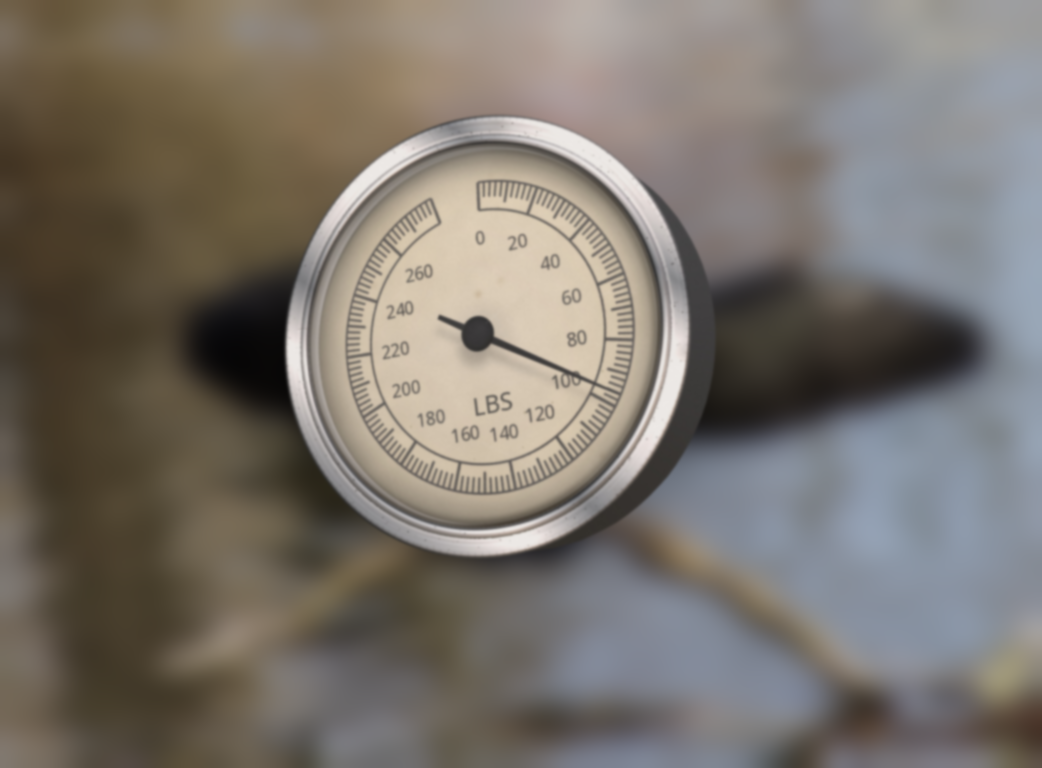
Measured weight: 96 lb
